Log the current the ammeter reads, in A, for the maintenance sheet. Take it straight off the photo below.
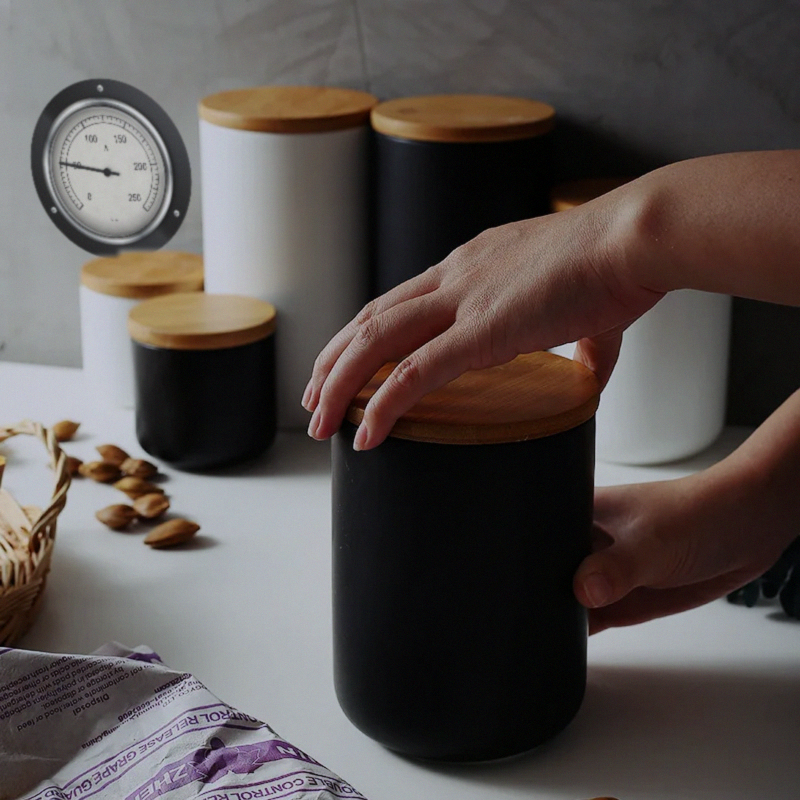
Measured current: 50 A
